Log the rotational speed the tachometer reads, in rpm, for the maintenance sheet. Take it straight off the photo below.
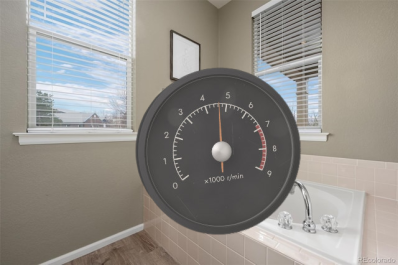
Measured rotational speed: 4600 rpm
